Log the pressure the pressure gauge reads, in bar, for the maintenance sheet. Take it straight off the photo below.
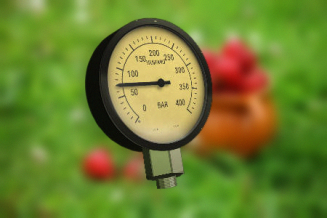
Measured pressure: 70 bar
